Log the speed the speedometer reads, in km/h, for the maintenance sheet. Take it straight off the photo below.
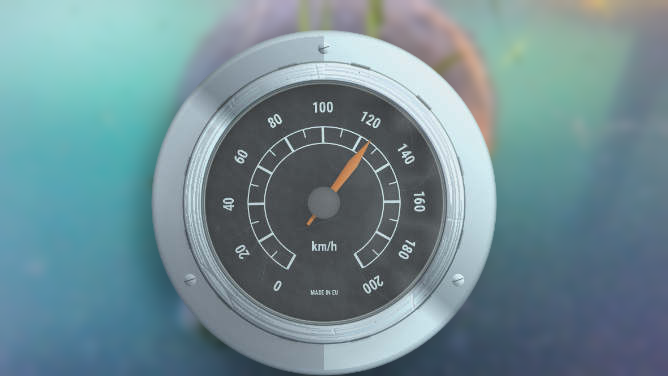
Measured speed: 125 km/h
